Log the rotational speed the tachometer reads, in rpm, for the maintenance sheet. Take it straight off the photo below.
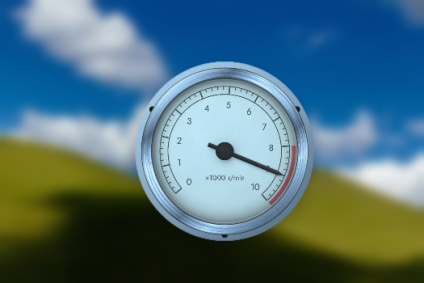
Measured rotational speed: 9000 rpm
